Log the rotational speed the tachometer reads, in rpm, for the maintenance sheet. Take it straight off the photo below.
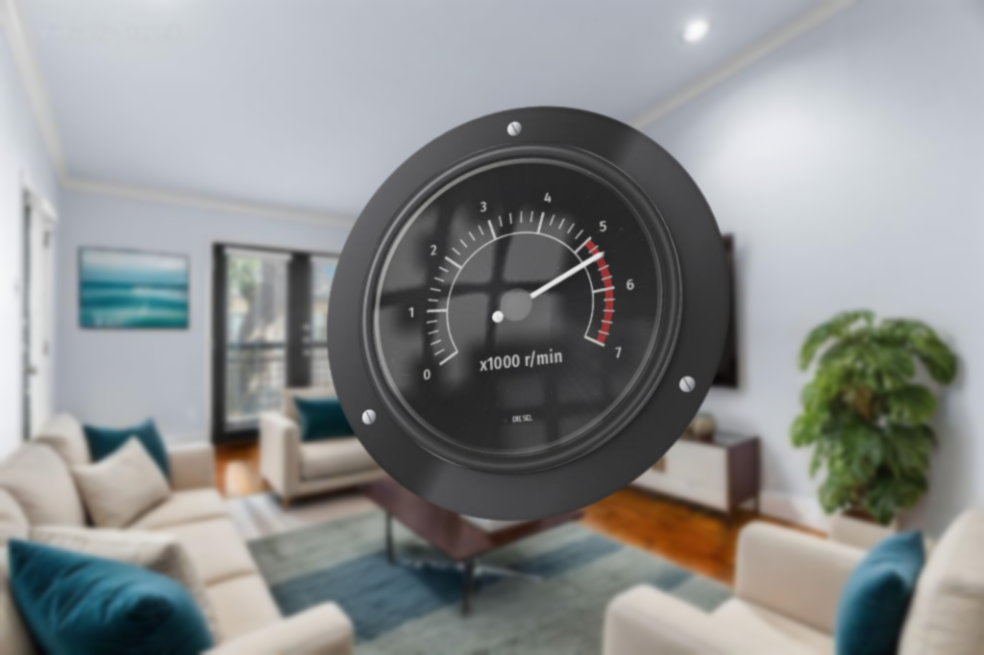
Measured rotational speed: 5400 rpm
